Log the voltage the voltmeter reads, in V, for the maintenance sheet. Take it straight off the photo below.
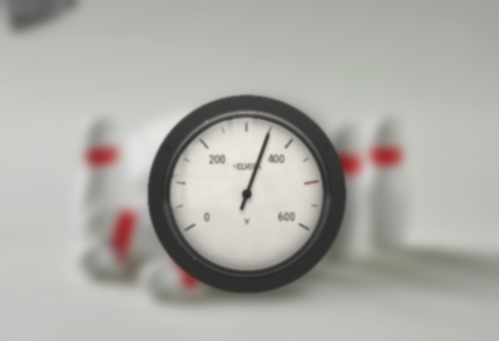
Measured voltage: 350 V
